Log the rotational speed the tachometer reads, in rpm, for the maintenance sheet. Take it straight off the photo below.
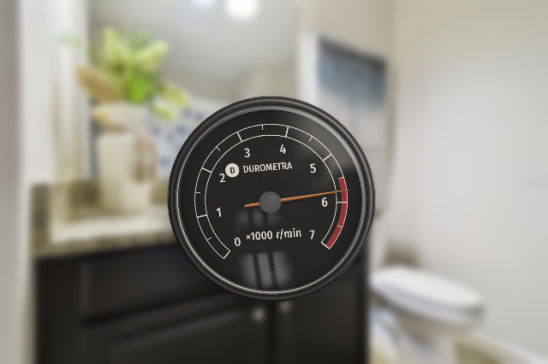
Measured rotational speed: 5750 rpm
